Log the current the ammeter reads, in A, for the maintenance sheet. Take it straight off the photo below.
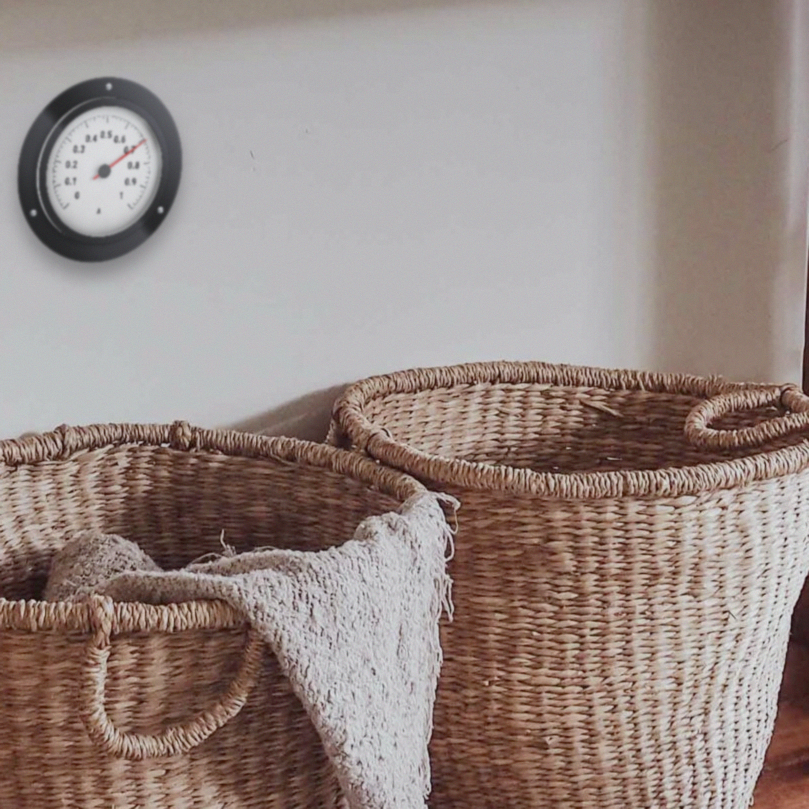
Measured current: 0.7 A
